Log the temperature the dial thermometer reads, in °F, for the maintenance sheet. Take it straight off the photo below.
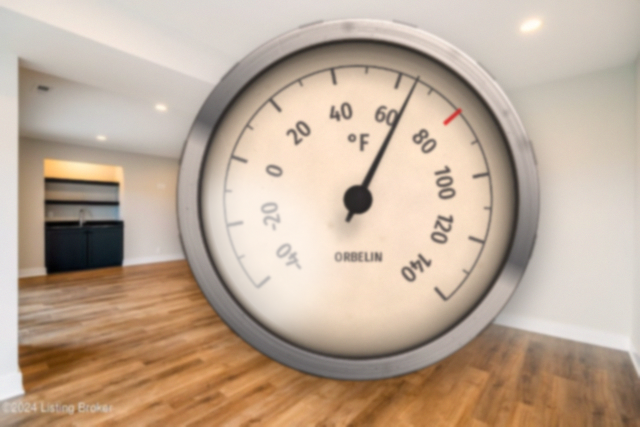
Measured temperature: 65 °F
